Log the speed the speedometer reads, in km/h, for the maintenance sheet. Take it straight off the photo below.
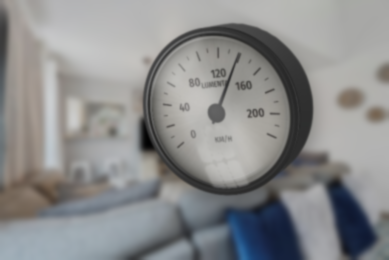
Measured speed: 140 km/h
